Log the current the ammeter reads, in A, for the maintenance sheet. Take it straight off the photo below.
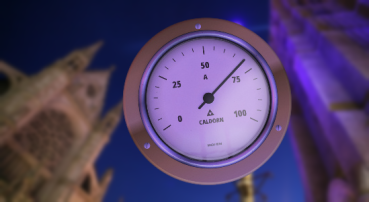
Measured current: 70 A
